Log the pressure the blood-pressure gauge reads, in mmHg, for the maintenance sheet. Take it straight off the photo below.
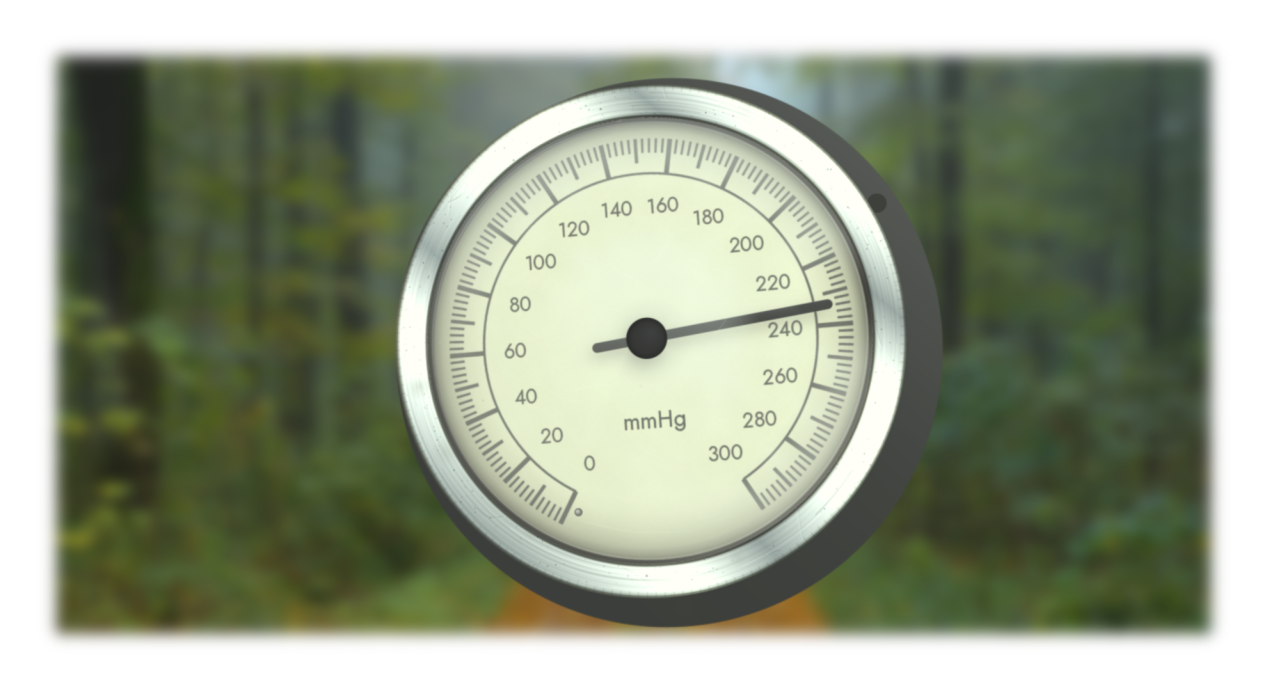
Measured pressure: 234 mmHg
